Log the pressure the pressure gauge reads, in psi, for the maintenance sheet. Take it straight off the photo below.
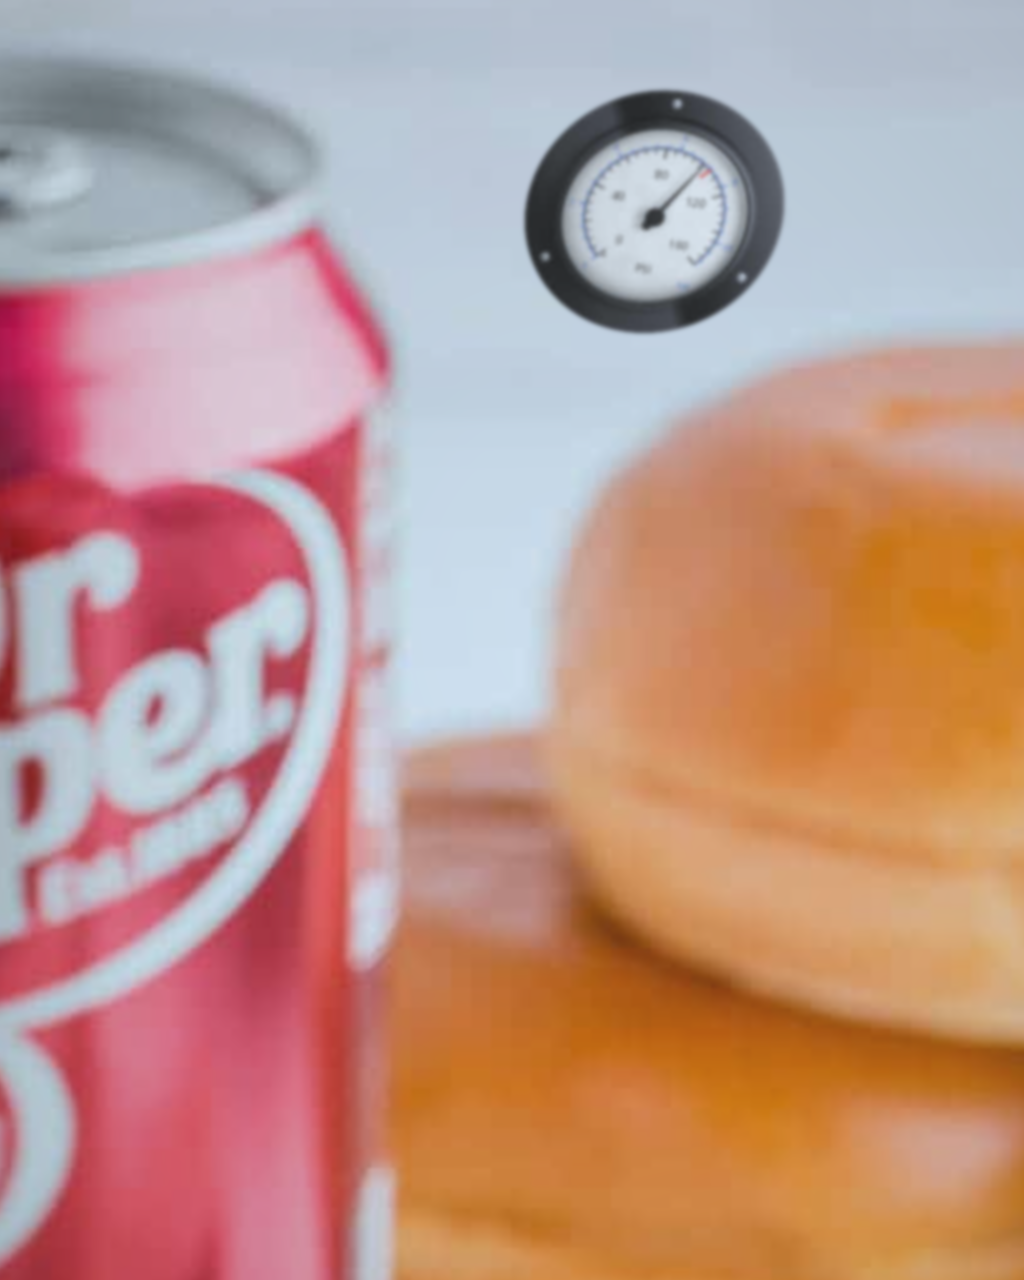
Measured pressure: 100 psi
